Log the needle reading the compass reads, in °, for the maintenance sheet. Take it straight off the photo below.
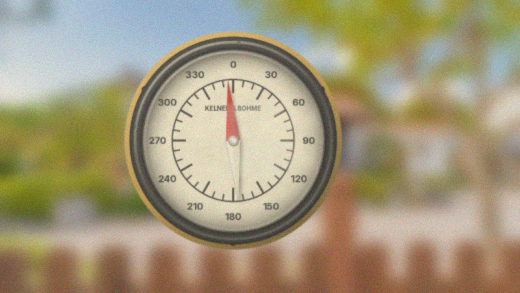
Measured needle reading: 355 °
